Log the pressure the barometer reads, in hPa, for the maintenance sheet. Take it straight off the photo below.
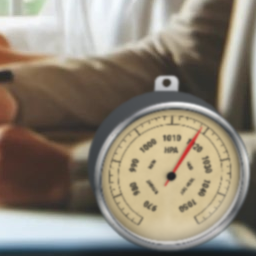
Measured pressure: 1018 hPa
